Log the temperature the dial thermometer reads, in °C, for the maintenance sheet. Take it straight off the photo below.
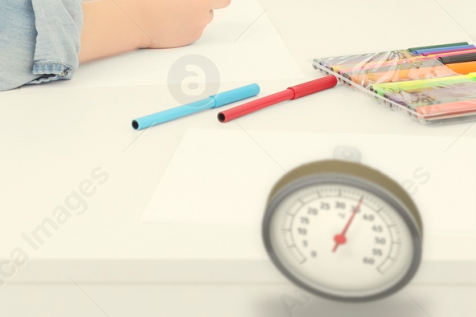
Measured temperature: 35 °C
